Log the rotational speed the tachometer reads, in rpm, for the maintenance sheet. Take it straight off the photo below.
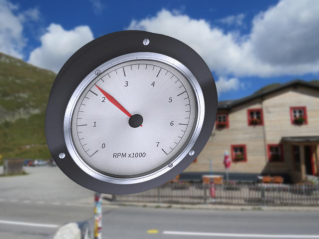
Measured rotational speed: 2200 rpm
